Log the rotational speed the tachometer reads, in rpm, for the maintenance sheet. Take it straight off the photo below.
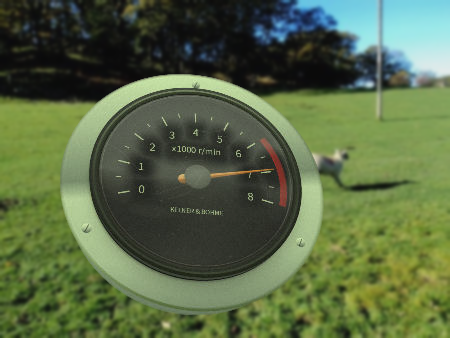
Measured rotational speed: 7000 rpm
